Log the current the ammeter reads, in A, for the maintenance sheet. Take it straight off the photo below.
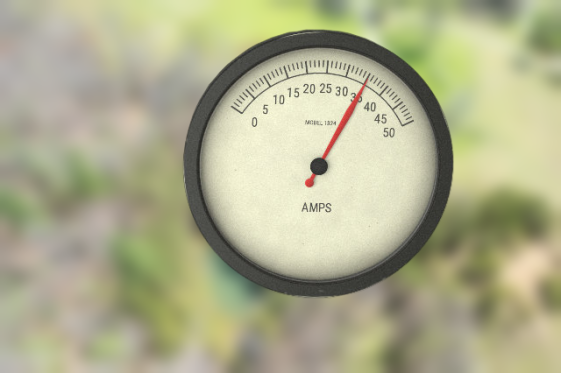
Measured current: 35 A
